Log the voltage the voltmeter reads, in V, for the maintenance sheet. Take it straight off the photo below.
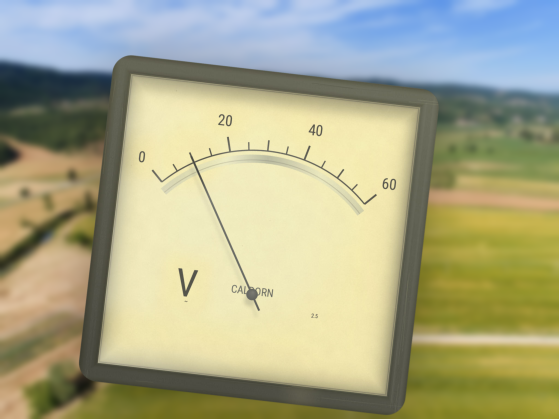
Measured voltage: 10 V
